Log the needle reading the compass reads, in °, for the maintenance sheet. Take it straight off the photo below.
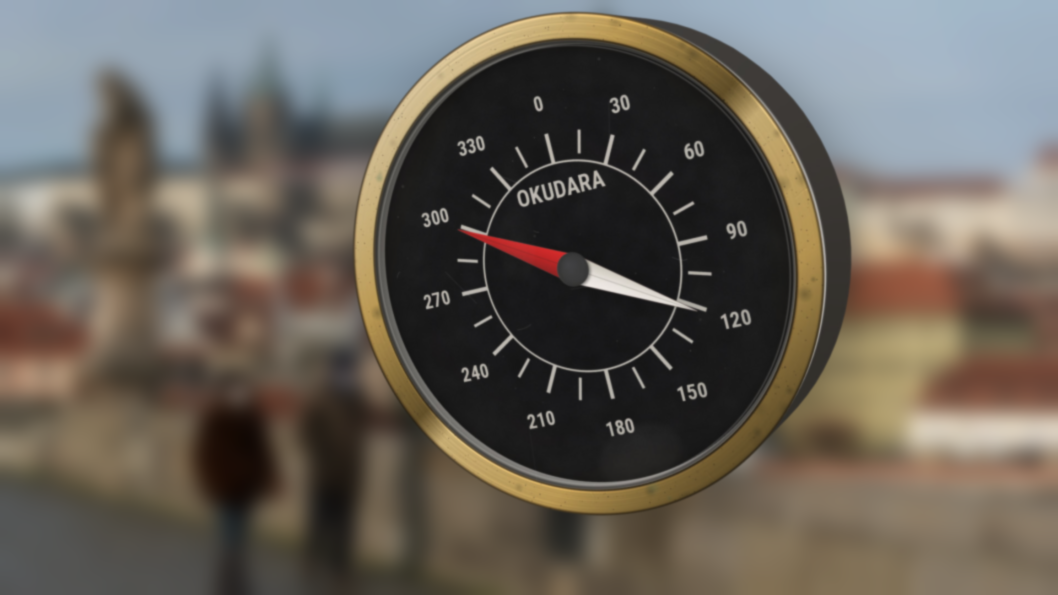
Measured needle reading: 300 °
